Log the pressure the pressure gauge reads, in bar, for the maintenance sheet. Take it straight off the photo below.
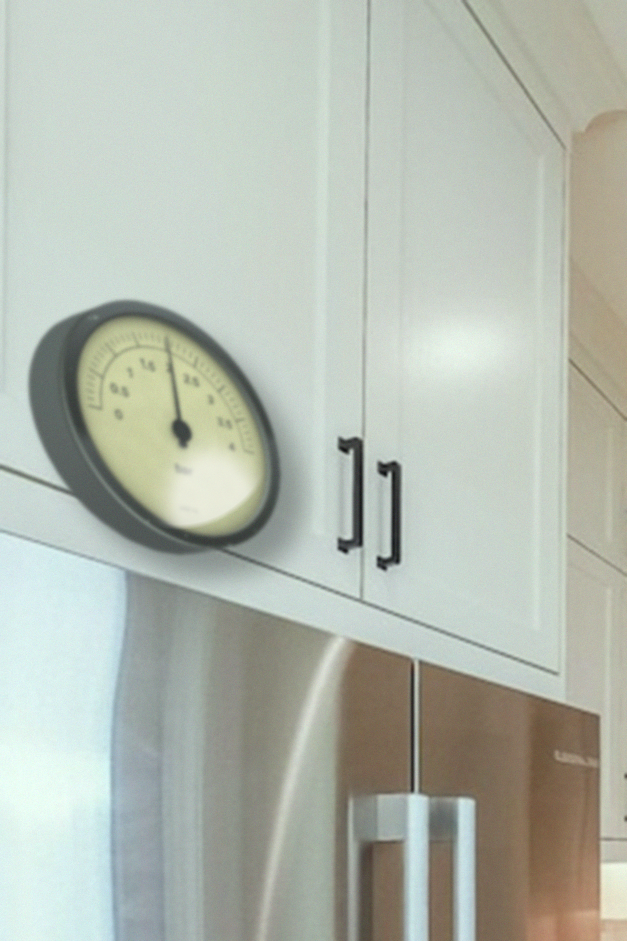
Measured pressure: 2 bar
